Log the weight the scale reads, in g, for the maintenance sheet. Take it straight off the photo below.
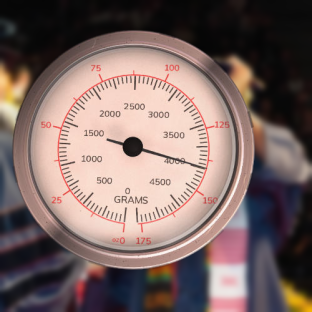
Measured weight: 4000 g
